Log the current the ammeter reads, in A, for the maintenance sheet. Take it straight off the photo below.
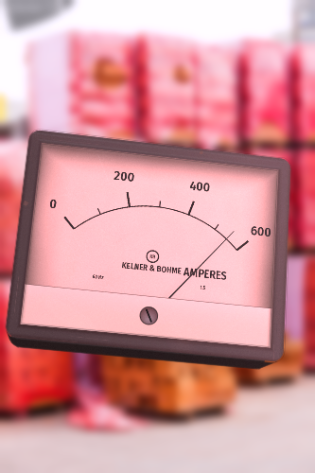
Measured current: 550 A
